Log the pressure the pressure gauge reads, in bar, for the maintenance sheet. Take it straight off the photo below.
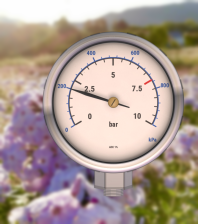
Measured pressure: 2 bar
